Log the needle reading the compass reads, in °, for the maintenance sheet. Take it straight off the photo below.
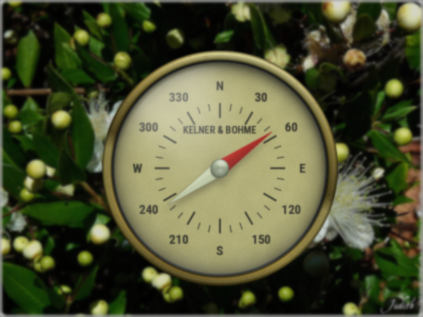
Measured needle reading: 55 °
